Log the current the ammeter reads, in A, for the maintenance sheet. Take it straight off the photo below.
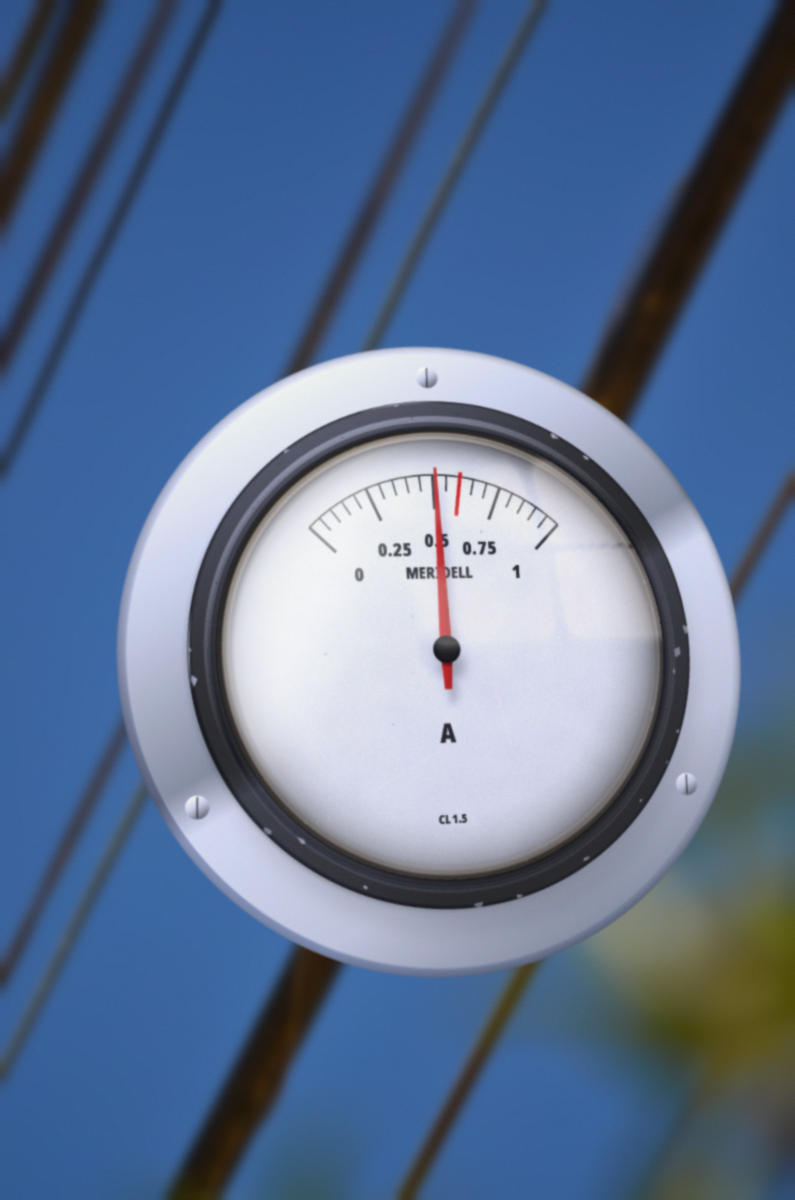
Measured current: 0.5 A
